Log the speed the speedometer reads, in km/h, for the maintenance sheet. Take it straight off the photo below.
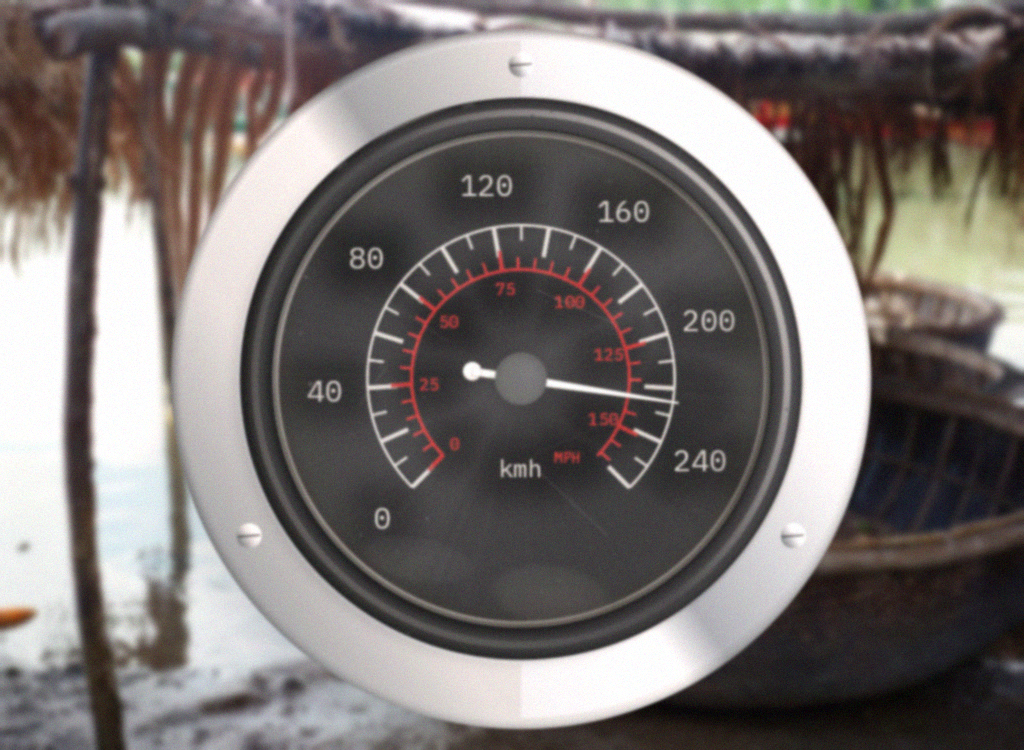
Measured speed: 225 km/h
